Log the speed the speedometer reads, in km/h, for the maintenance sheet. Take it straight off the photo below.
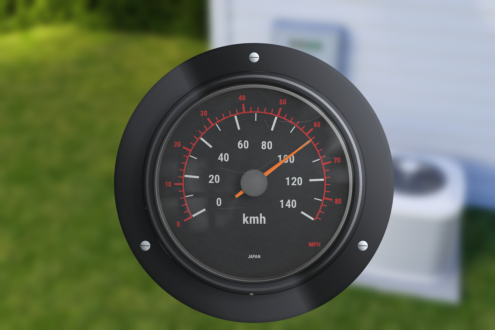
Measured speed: 100 km/h
